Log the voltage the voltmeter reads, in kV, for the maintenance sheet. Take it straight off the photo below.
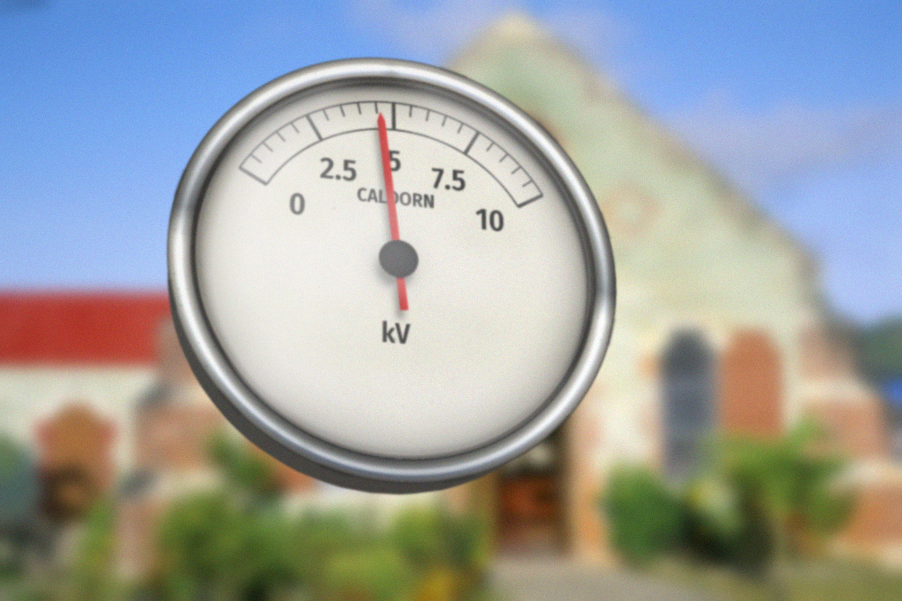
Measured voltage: 4.5 kV
